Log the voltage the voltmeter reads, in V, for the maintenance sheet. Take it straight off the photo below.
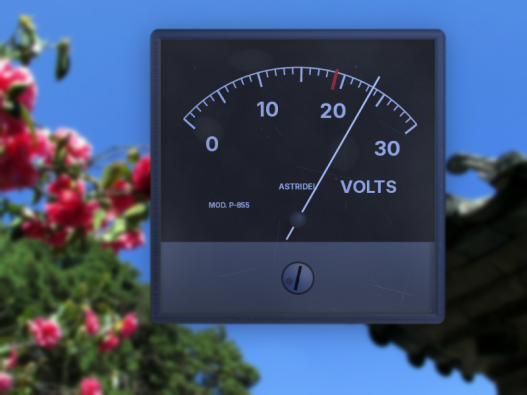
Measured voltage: 23.5 V
